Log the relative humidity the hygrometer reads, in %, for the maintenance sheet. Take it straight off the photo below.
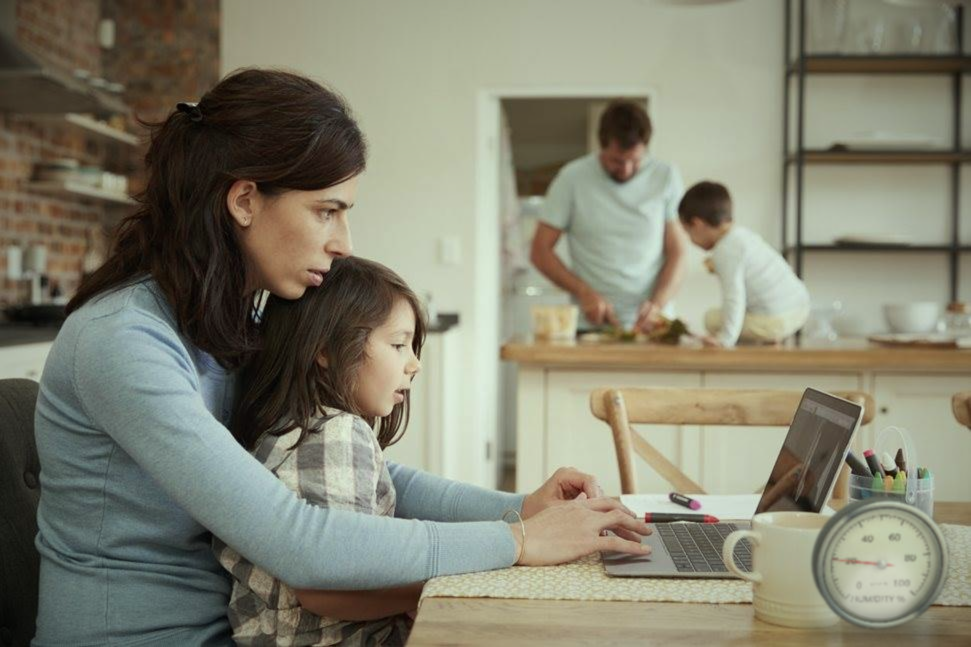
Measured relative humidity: 20 %
